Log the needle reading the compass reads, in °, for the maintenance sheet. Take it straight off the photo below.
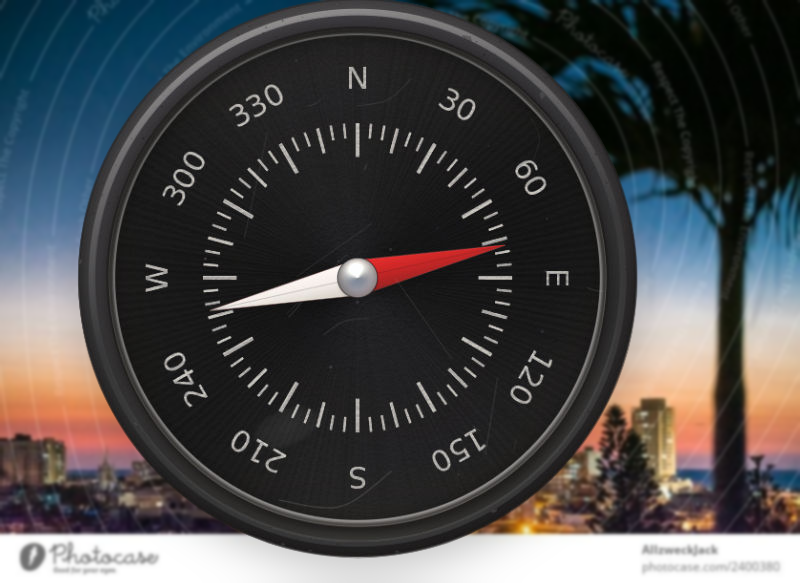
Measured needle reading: 77.5 °
